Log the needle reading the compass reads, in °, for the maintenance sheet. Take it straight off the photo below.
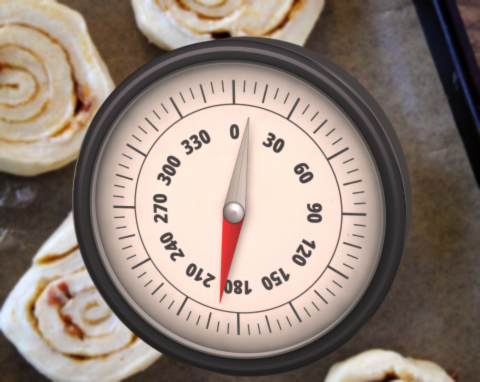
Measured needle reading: 190 °
